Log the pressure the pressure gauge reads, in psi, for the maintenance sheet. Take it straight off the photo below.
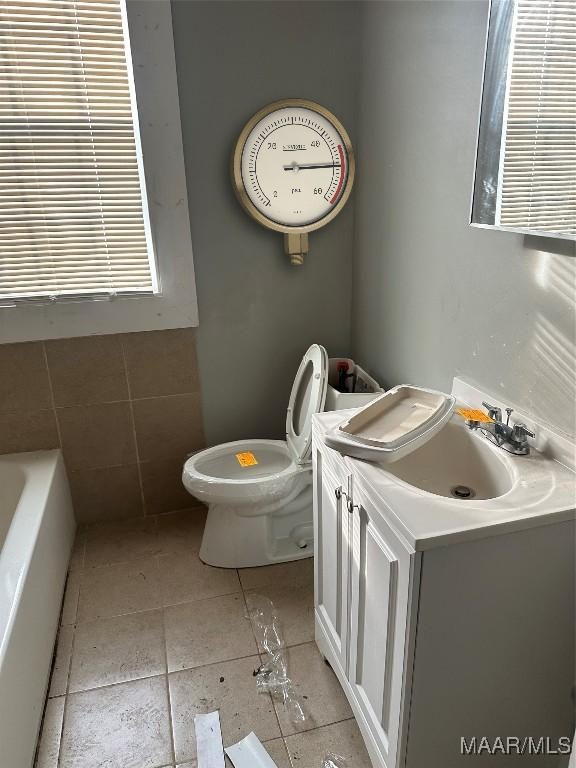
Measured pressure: 50 psi
